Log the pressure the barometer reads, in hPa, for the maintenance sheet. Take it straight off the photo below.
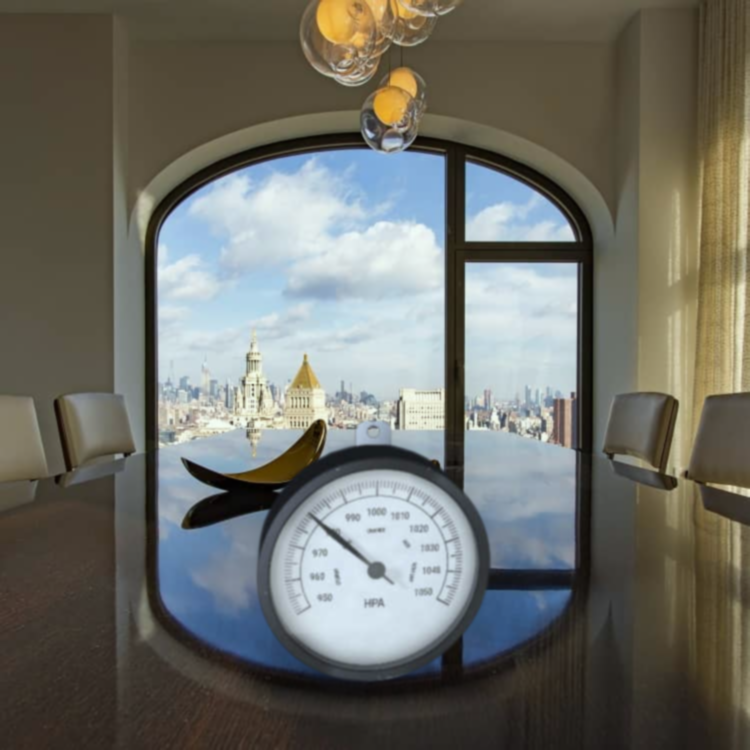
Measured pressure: 980 hPa
